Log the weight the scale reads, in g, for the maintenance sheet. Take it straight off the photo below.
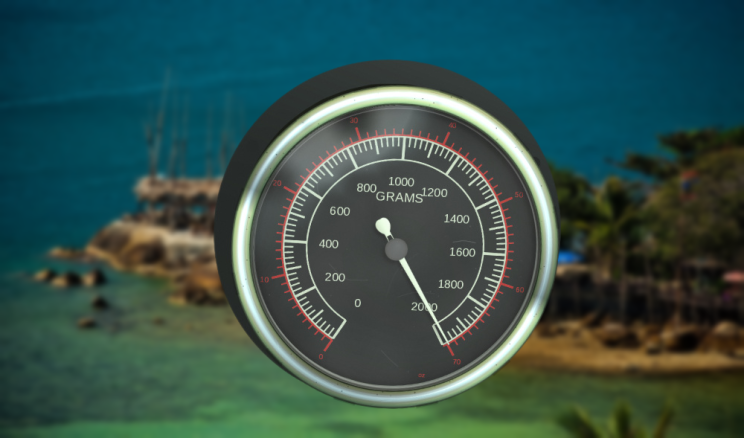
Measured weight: 1980 g
